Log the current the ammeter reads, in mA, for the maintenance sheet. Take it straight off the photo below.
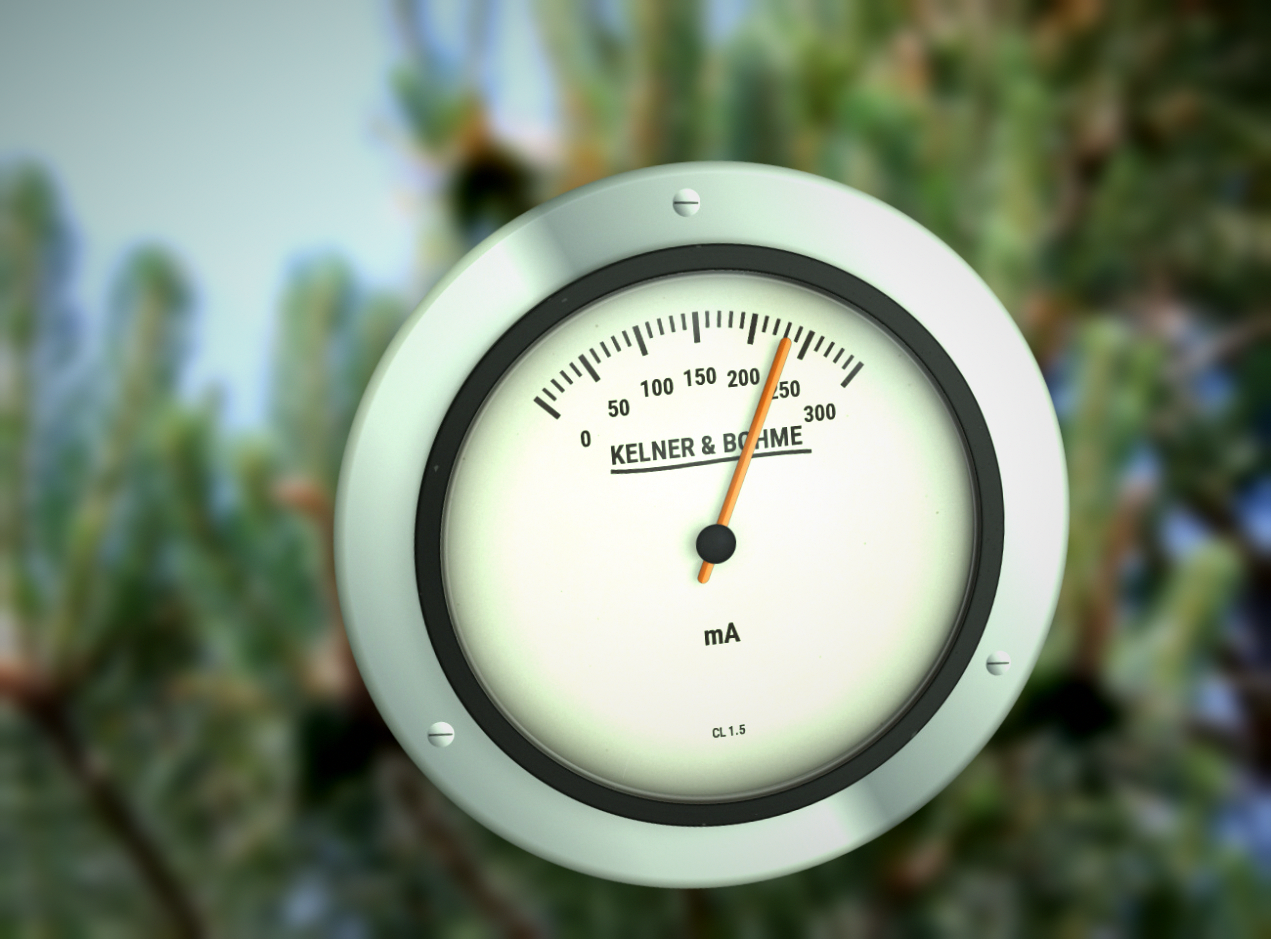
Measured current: 230 mA
